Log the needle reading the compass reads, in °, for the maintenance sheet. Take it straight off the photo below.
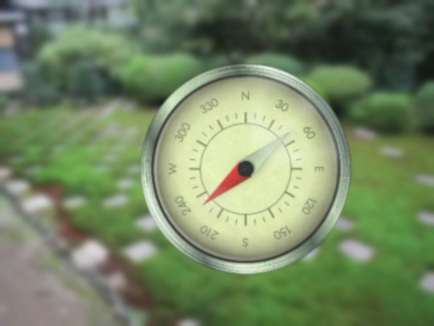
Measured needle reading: 230 °
